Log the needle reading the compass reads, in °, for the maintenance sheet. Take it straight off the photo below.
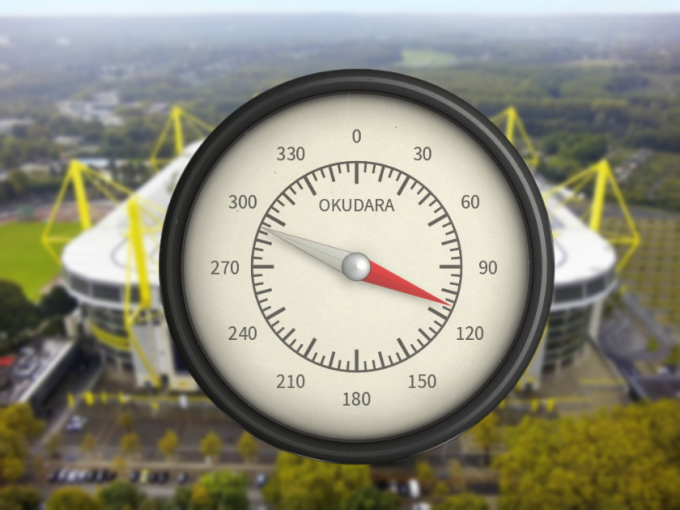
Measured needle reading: 112.5 °
